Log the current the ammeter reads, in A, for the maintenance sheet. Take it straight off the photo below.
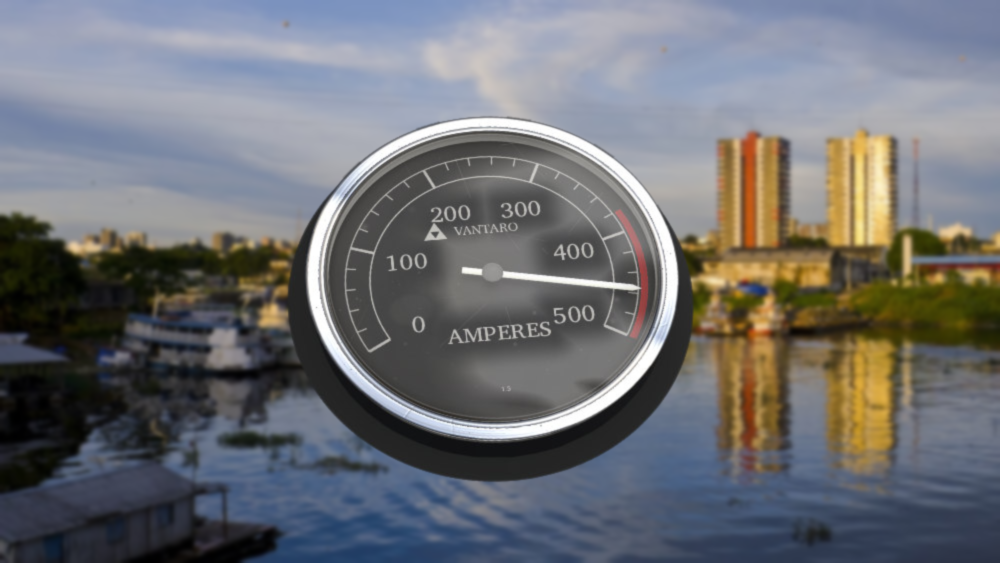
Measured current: 460 A
